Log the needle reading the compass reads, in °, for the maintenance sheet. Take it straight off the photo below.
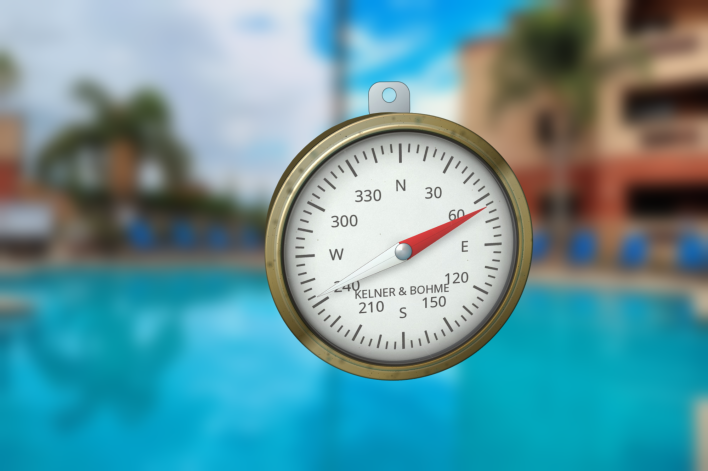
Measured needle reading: 65 °
